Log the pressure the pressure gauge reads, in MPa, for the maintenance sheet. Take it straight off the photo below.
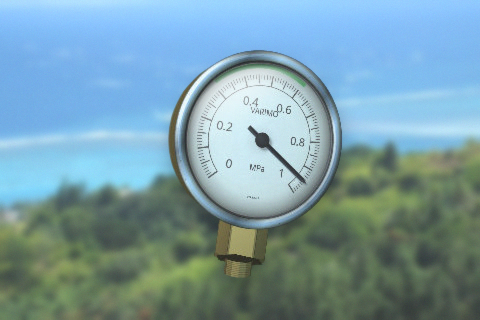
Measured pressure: 0.95 MPa
